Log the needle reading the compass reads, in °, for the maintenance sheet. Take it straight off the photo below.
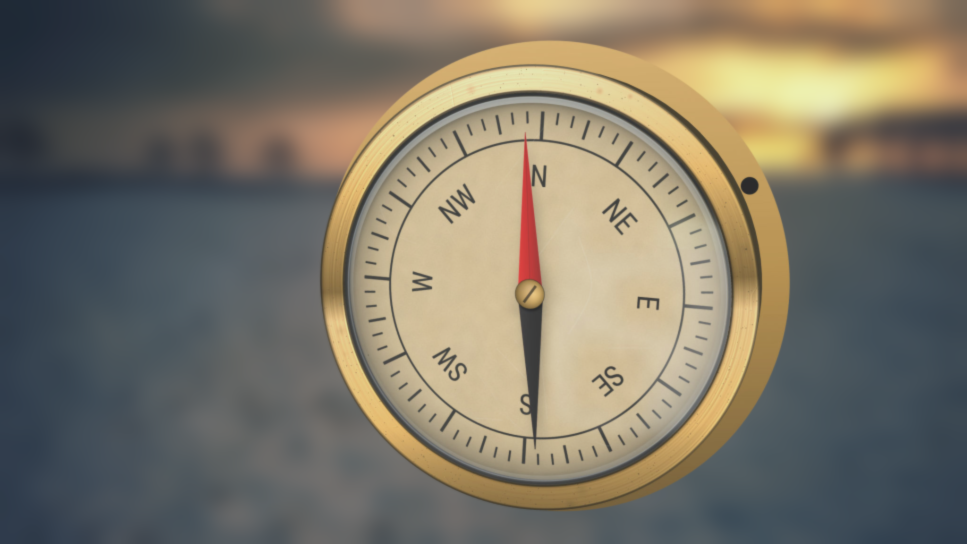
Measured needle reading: 355 °
